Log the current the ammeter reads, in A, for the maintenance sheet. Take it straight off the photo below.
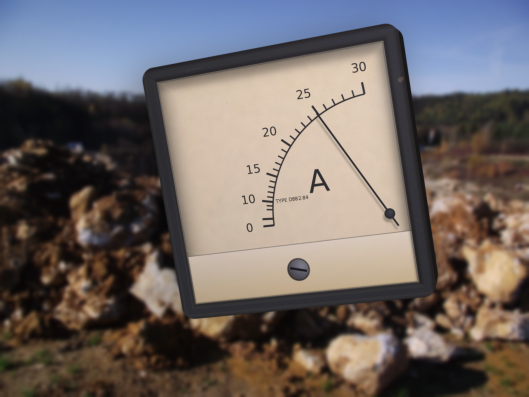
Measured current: 25 A
